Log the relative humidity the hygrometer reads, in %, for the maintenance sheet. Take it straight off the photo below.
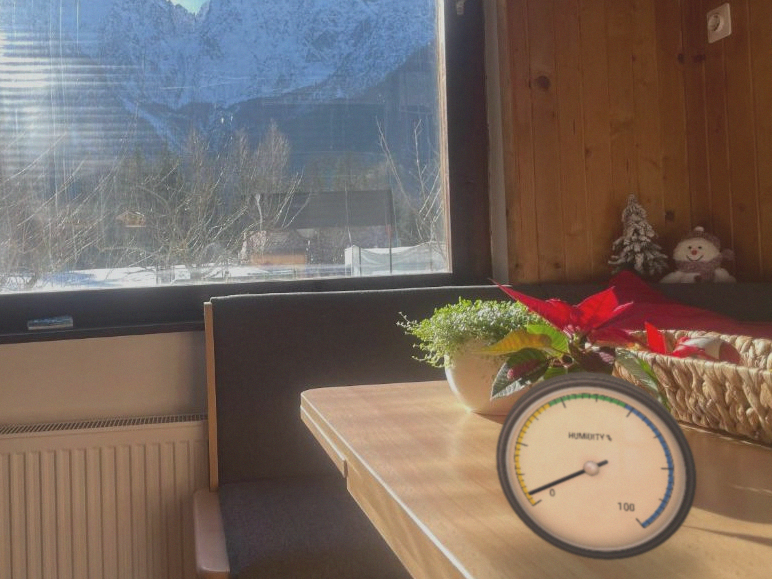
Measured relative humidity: 4 %
